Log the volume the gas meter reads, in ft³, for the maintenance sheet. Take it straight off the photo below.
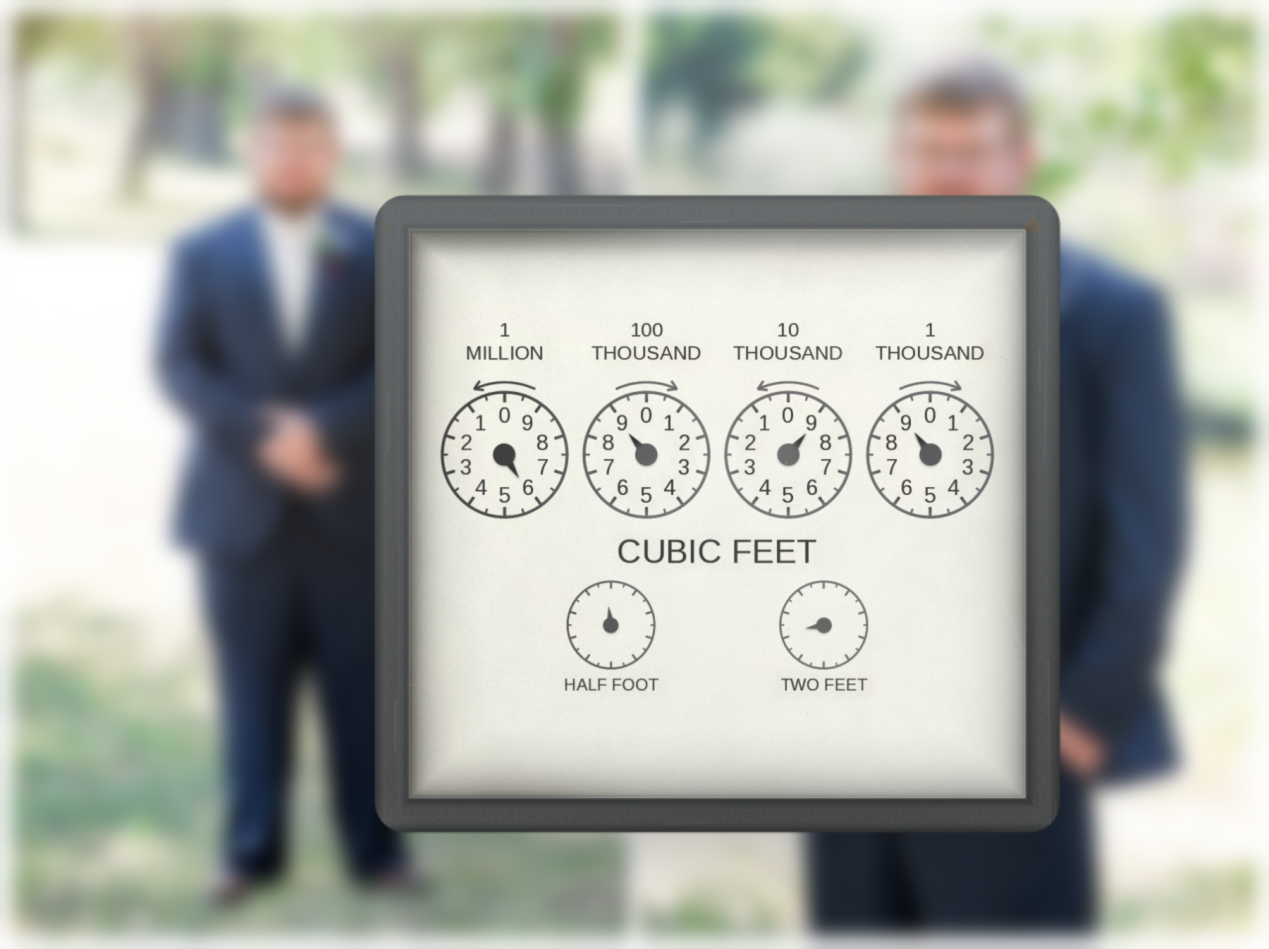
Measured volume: 588900 ft³
